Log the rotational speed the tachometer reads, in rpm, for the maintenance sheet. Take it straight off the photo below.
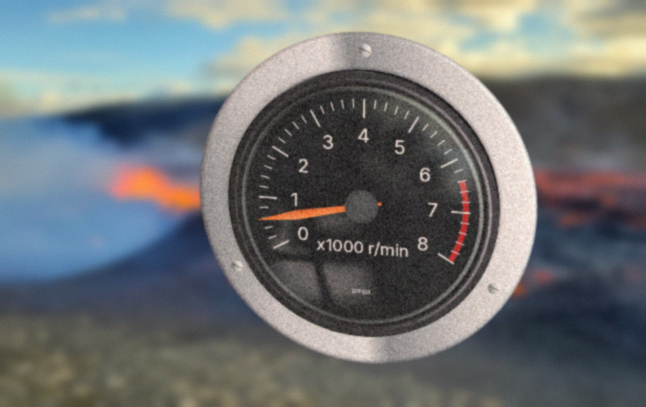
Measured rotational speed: 600 rpm
